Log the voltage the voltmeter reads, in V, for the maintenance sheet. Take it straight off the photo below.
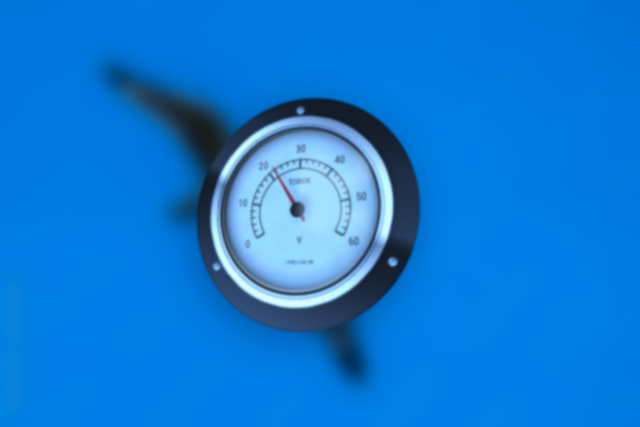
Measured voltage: 22 V
